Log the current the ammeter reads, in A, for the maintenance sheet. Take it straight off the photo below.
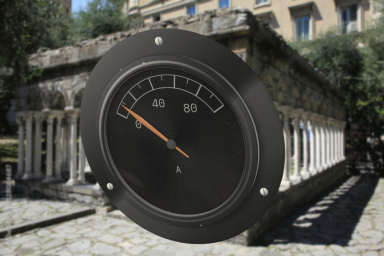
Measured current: 10 A
